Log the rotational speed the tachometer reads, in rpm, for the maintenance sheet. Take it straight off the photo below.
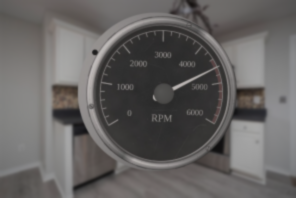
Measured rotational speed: 4600 rpm
